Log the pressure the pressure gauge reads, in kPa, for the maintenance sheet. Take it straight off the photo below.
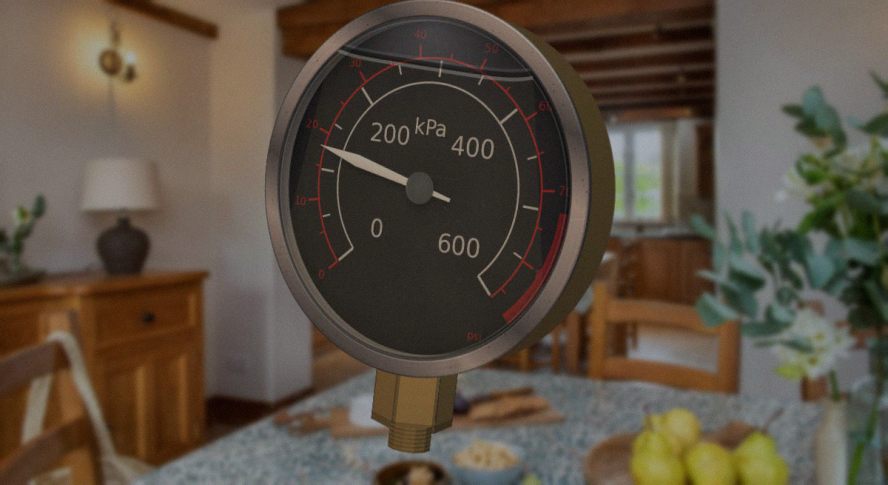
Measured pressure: 125 kPa
